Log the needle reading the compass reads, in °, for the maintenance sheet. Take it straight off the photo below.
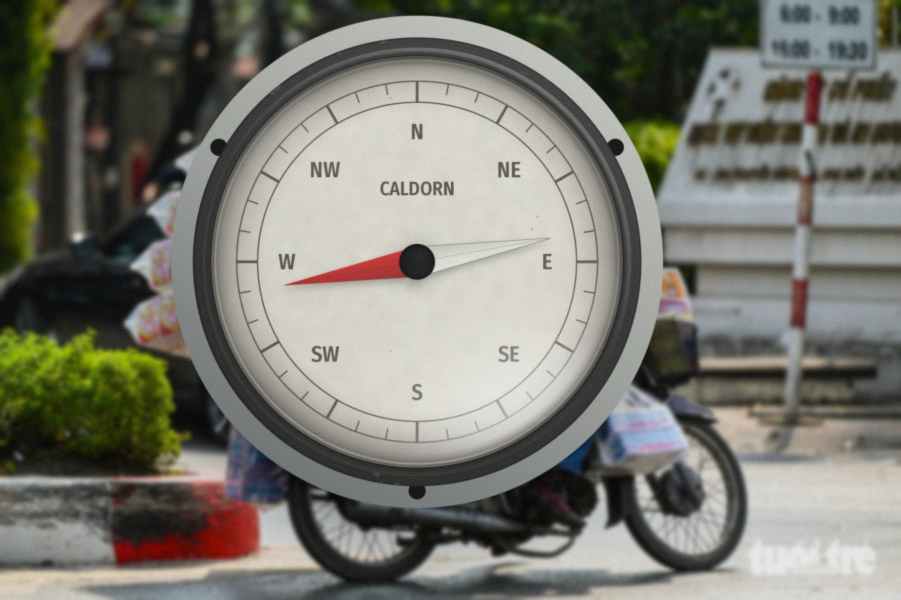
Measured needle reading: 260 °
